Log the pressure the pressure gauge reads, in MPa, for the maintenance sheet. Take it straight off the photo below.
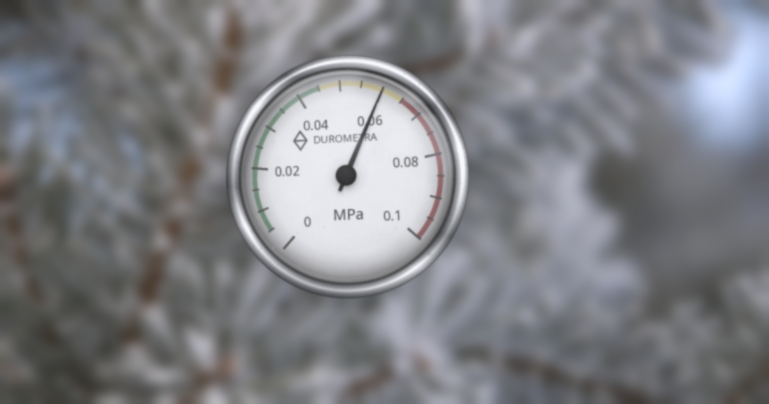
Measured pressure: 0.06 MPa
